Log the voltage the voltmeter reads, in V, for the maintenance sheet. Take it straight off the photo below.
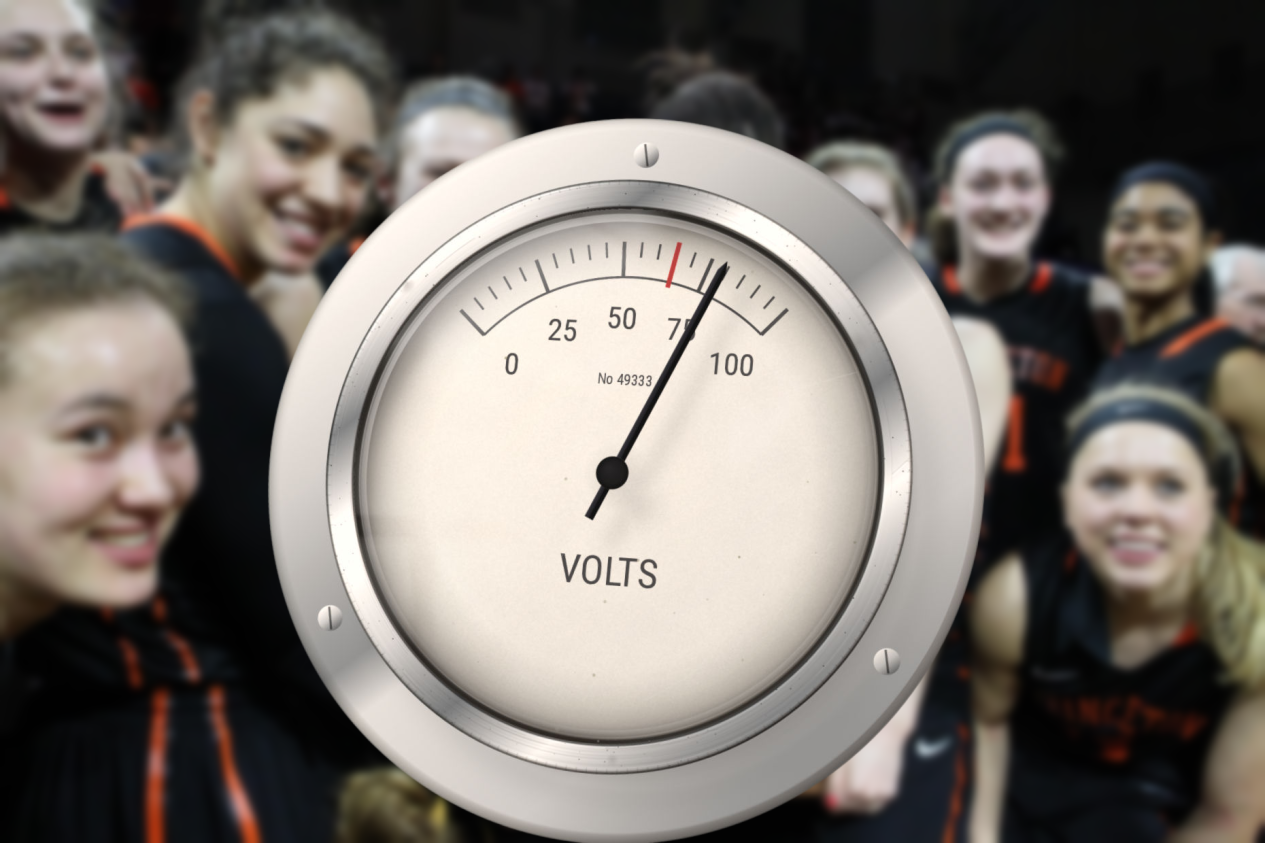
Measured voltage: 80 V
